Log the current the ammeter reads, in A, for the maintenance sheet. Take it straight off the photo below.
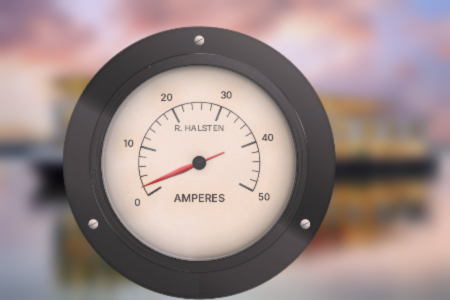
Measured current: 2 A
